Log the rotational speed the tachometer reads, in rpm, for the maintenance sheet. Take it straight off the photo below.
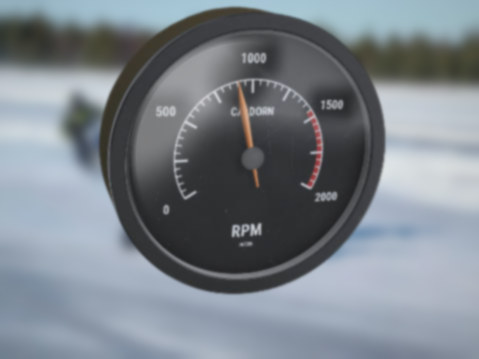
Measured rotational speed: 900 rpm
